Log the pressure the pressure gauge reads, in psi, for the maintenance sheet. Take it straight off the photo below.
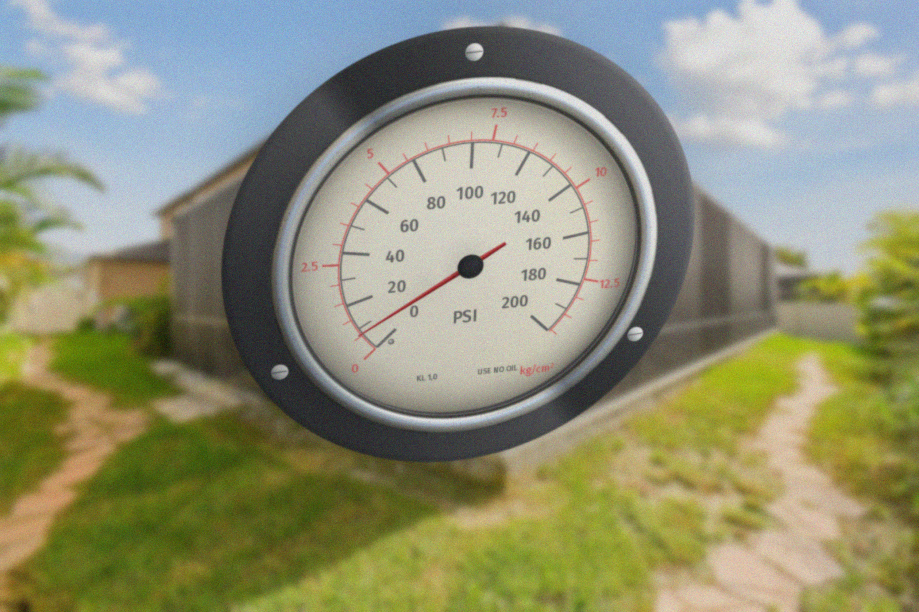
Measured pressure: 10 psi
